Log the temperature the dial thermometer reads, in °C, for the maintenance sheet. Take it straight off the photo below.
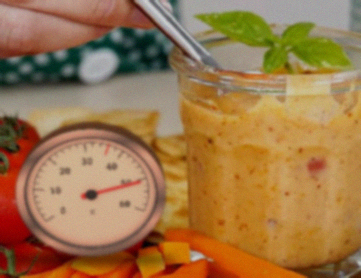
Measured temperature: 50 °C
